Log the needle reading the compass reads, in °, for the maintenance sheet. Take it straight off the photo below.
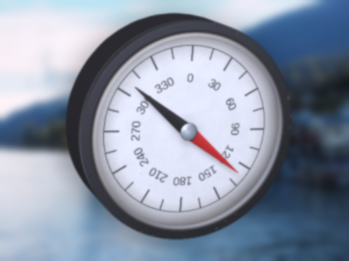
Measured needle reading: 127.5 °
